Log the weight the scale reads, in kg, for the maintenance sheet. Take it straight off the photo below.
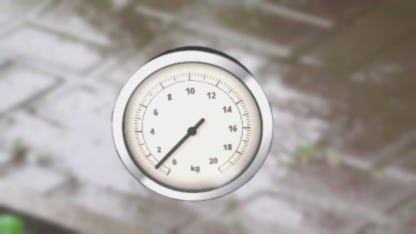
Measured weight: 1 kg
